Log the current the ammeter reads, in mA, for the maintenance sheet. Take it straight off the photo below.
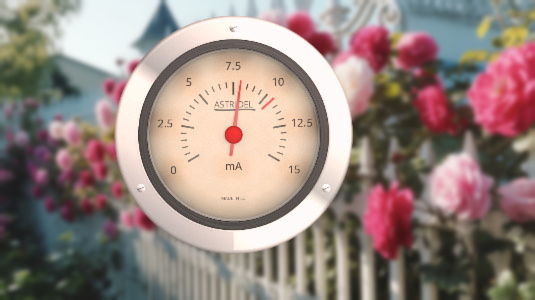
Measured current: 8 mA
